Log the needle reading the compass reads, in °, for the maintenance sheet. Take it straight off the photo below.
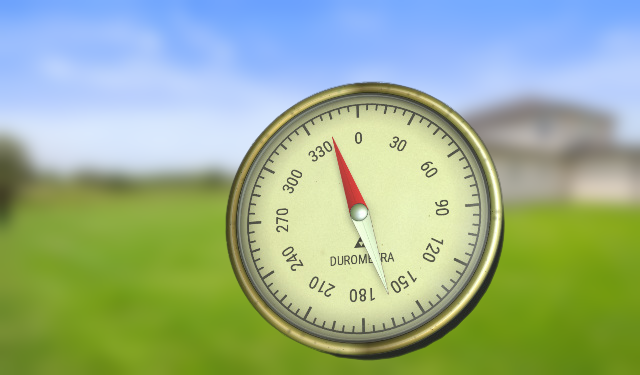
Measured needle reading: 342.5 °
